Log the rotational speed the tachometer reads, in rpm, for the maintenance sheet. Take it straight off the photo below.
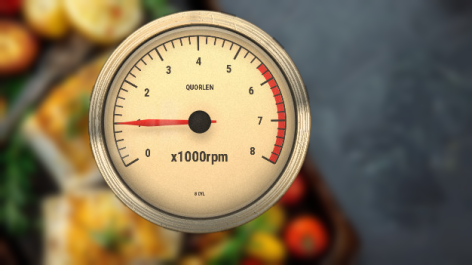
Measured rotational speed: 1000 rpm
